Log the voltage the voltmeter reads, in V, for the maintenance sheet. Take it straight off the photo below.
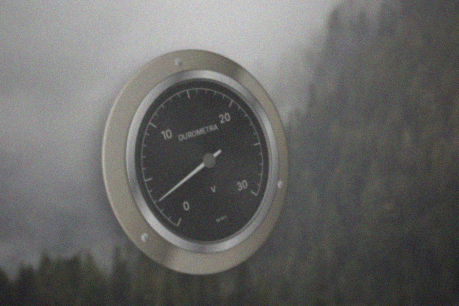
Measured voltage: 3 V
